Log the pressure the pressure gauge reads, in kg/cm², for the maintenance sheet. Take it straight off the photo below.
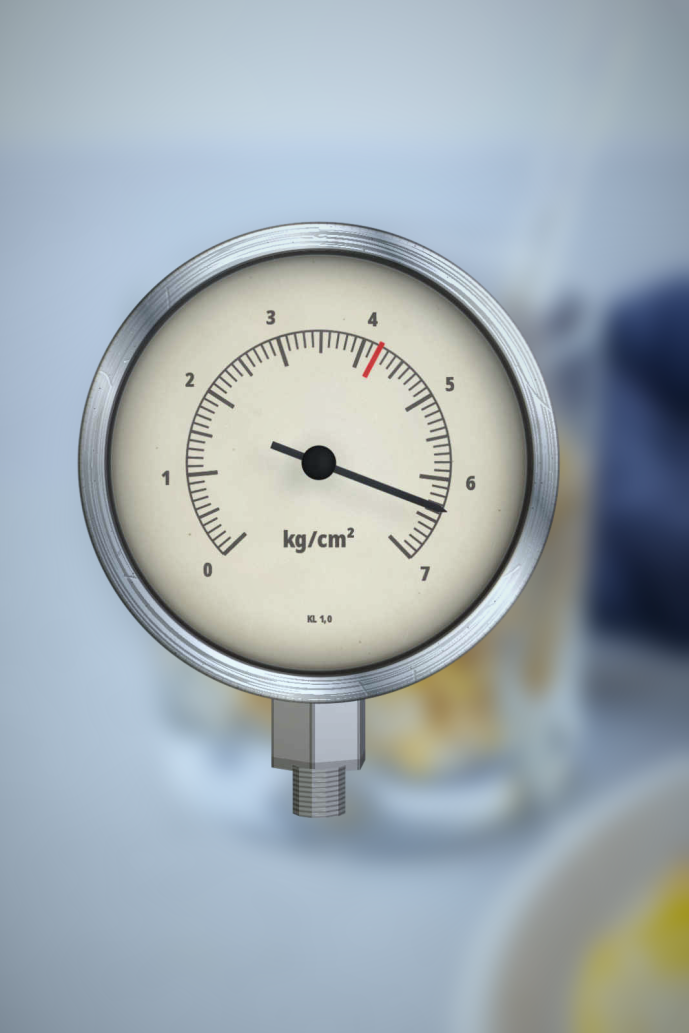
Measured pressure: 6.35 kg/cm²
